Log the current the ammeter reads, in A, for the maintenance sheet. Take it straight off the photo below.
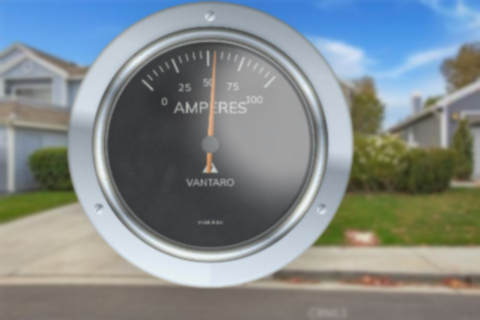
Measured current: 55 A
